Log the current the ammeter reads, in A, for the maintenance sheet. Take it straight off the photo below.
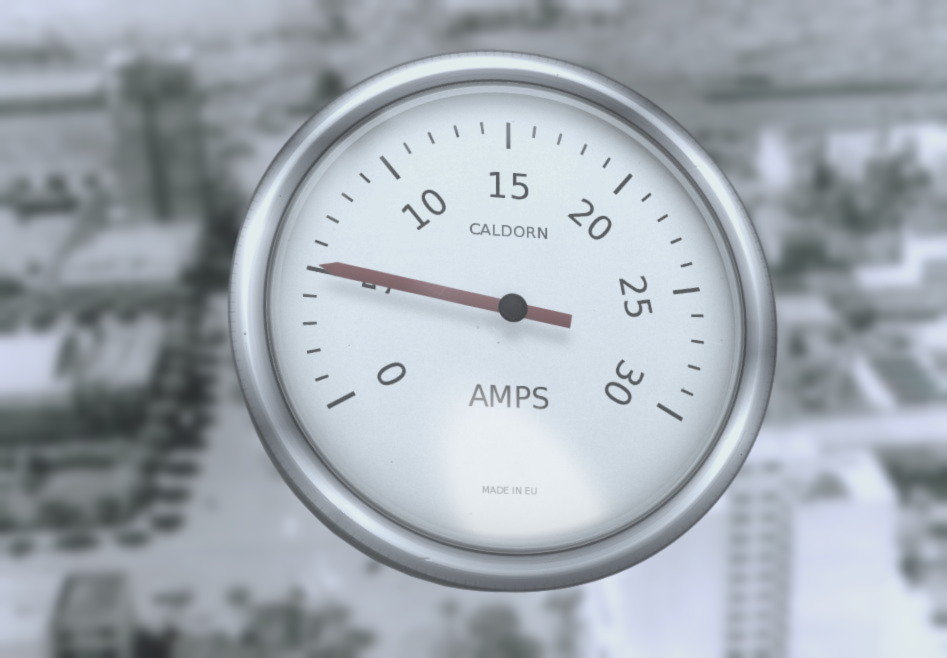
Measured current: 5 A
